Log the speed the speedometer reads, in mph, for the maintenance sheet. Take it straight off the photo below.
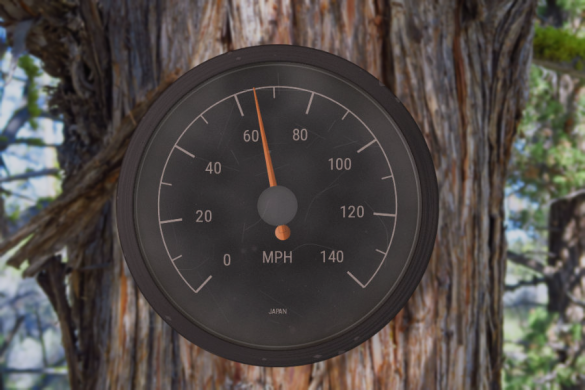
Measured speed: 65 mph
